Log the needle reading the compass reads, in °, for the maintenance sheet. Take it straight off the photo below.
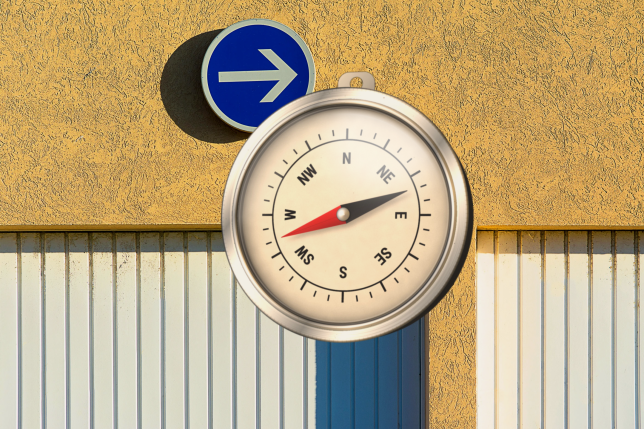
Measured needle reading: 250 °
